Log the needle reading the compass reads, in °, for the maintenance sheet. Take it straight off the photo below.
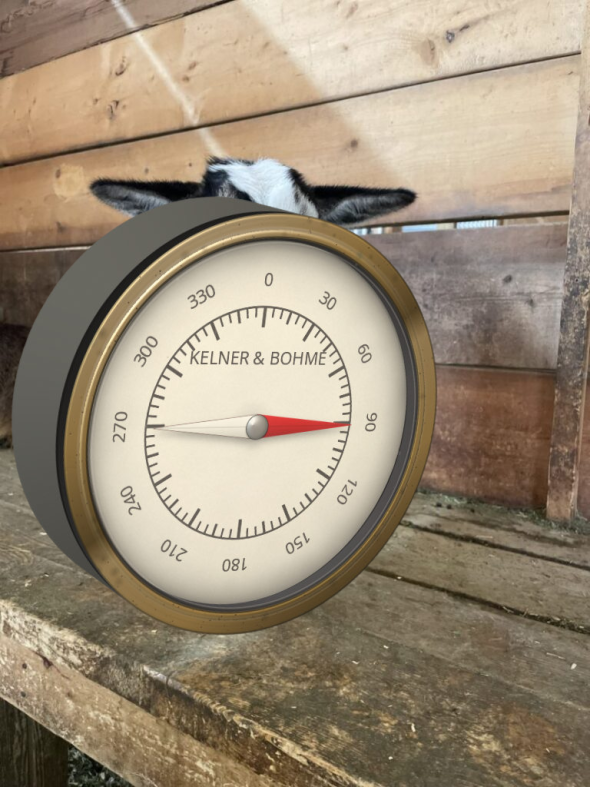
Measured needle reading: 90 °
